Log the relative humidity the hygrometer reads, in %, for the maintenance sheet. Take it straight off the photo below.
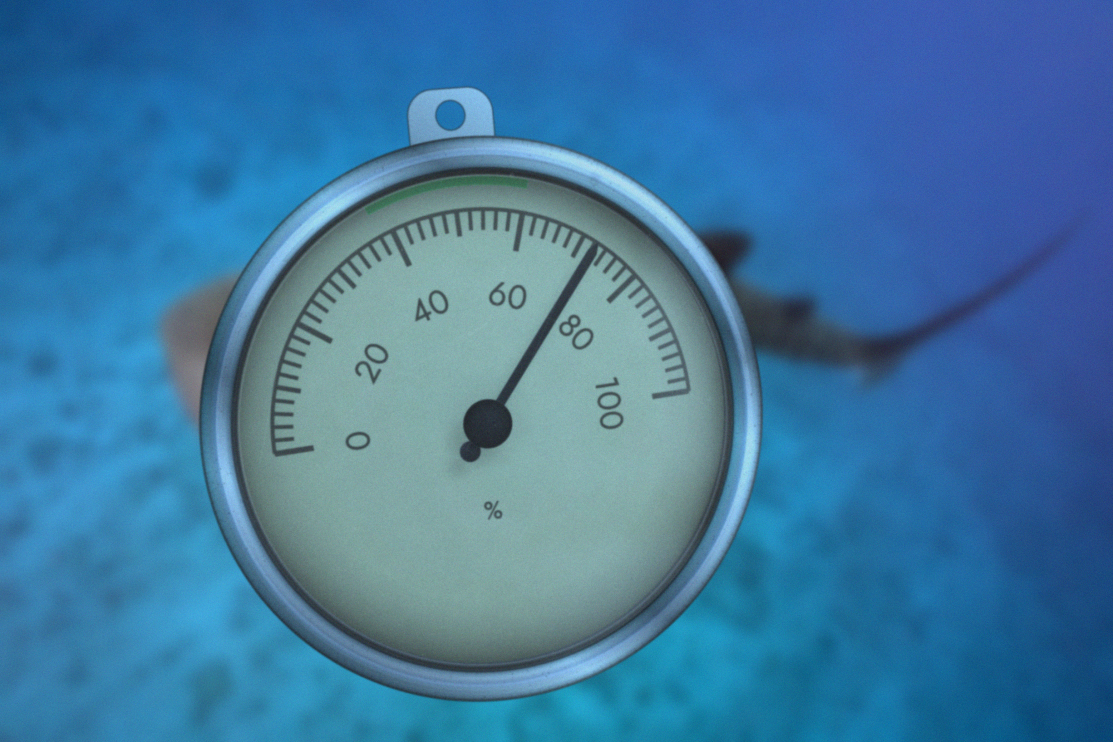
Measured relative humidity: 72 %
